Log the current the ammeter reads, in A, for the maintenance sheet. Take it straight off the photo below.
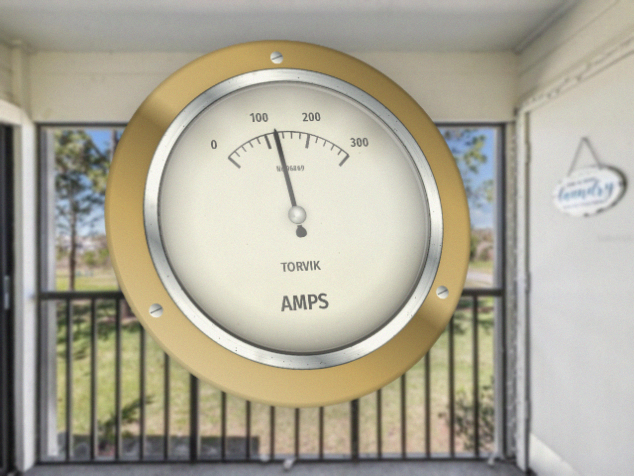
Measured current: 120 A
